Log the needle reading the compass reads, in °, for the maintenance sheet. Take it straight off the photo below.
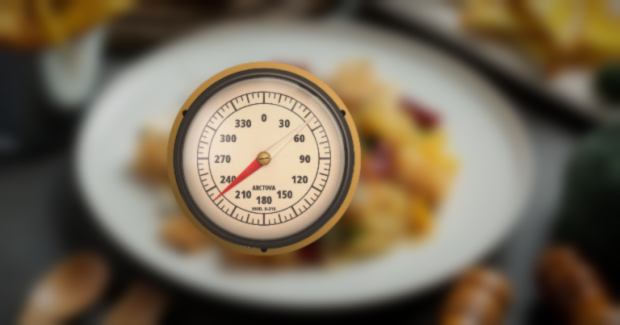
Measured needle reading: 230 °
